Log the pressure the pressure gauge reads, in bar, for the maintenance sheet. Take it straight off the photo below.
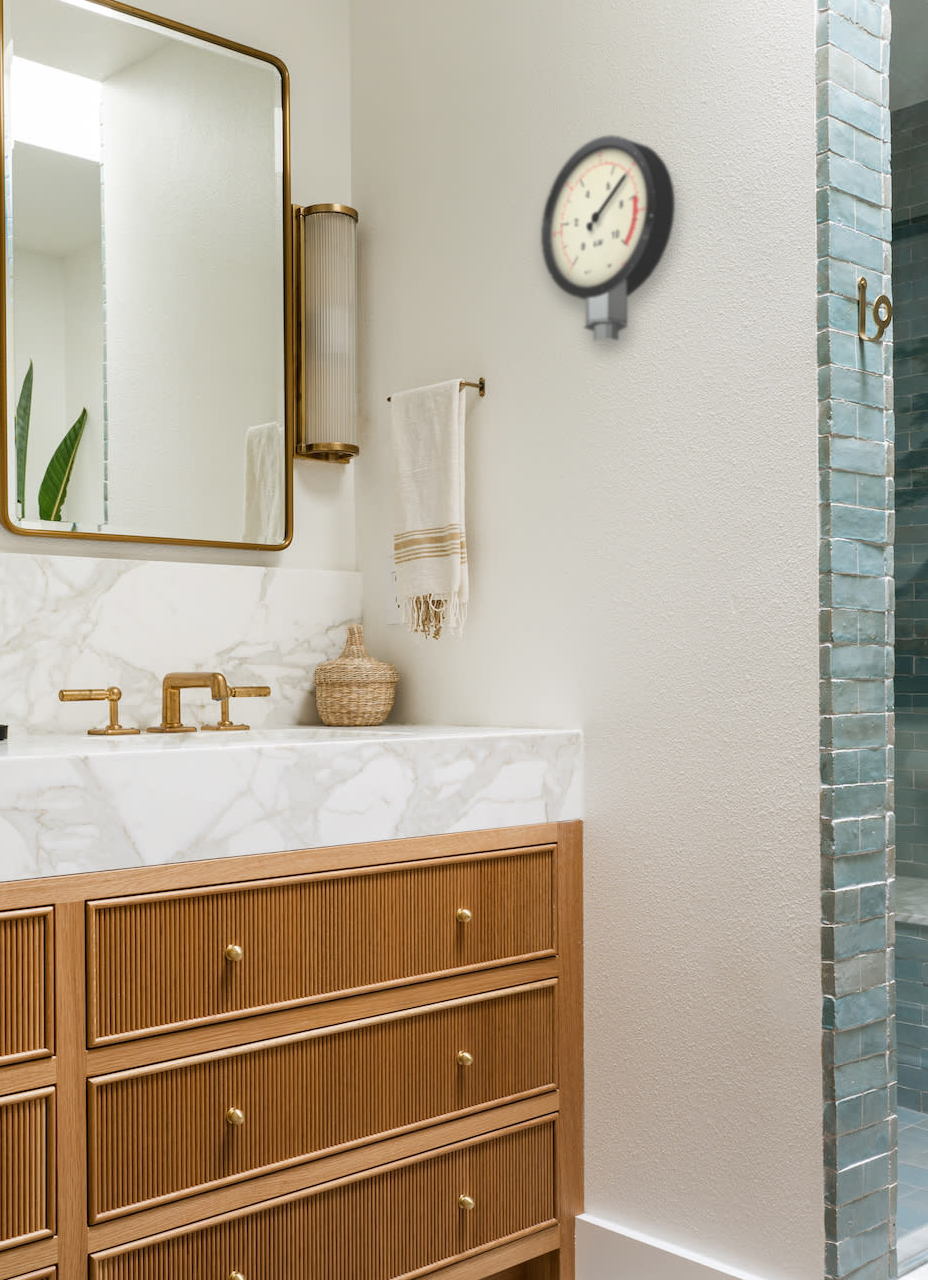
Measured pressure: 7 bar
